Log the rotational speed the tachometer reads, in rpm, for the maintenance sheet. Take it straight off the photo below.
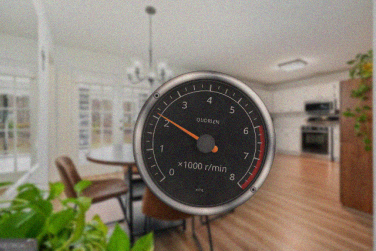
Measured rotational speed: 2125 rpm
